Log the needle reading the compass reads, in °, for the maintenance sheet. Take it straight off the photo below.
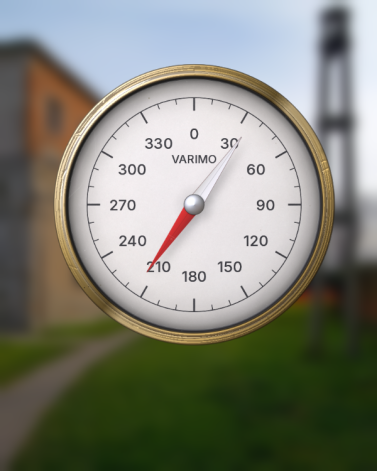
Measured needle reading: 215 °
